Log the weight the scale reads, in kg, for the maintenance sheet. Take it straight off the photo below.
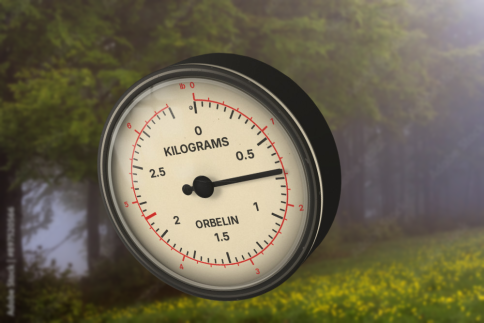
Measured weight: 0.7 kg
